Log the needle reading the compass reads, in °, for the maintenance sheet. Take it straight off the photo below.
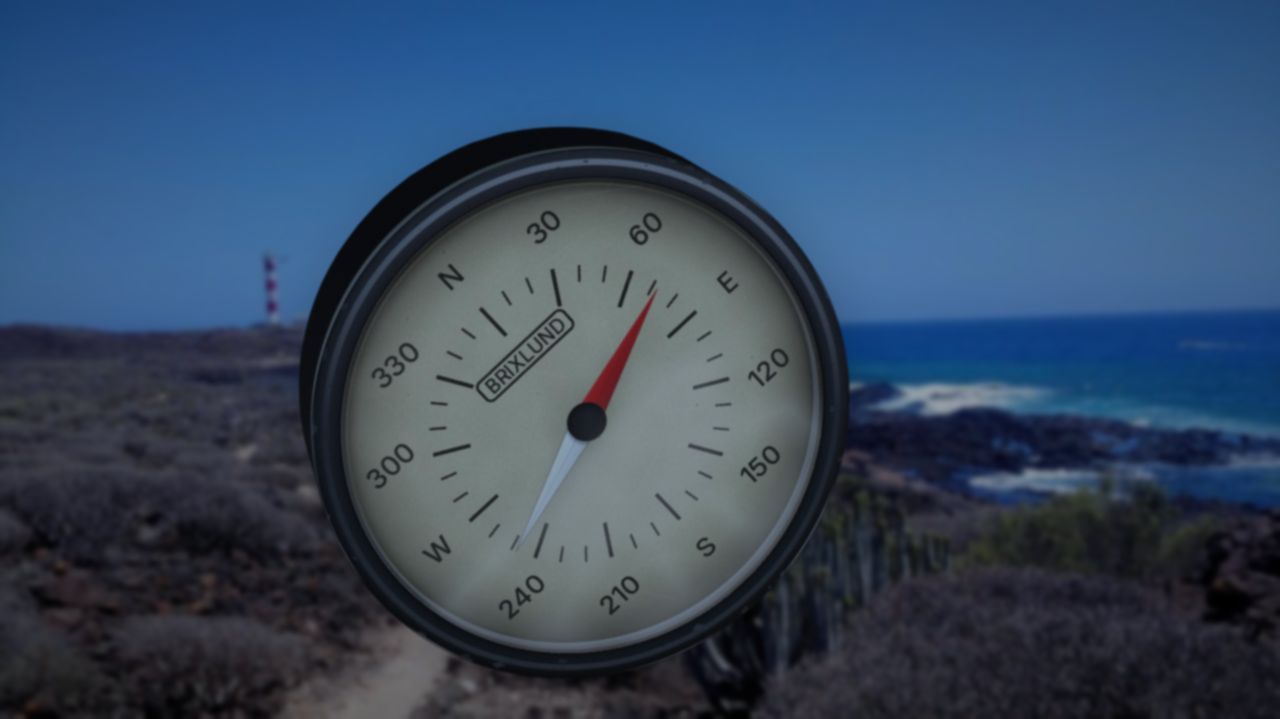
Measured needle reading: 70 °
